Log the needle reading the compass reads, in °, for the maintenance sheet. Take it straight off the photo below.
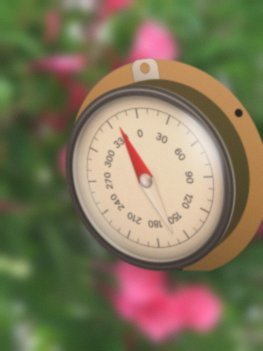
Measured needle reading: 340 °
